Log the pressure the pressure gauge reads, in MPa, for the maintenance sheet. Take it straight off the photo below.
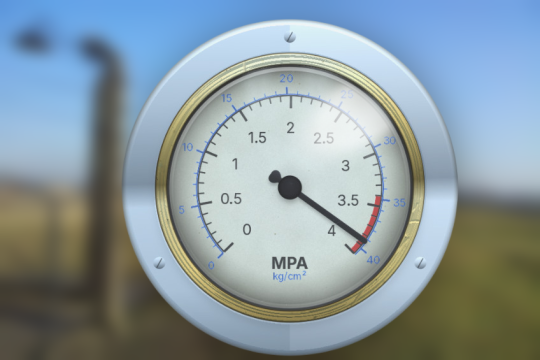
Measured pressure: 3.85 MPa
